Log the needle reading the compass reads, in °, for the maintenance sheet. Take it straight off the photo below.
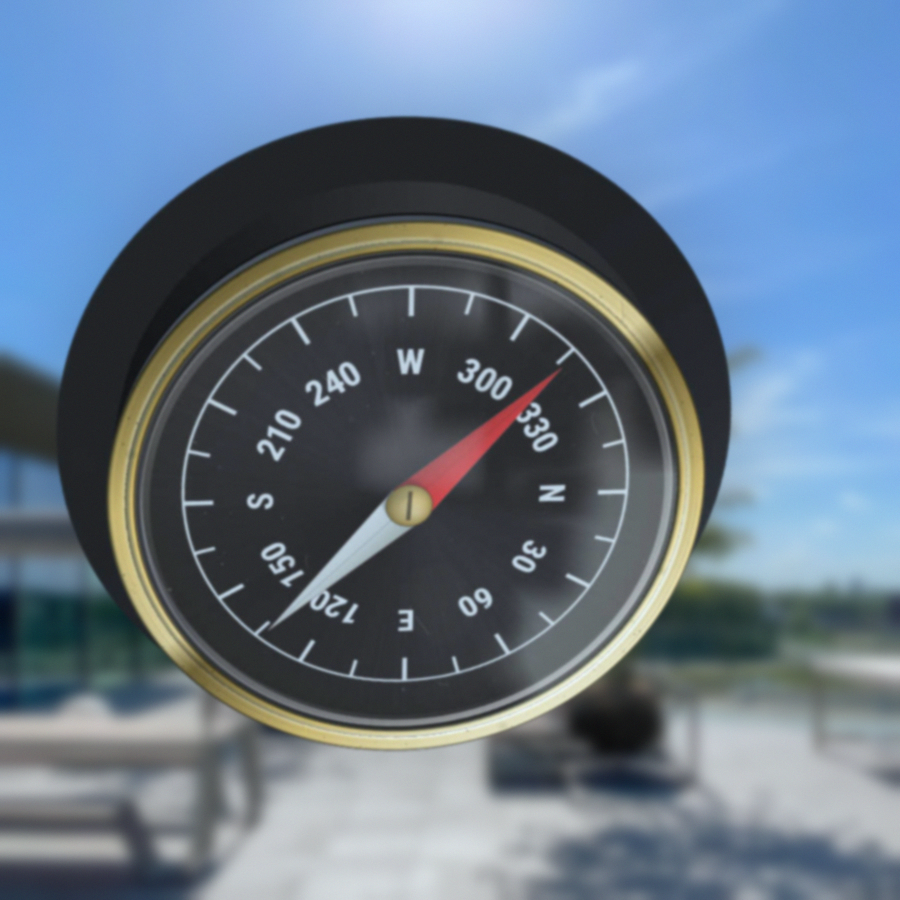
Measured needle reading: 315 °
